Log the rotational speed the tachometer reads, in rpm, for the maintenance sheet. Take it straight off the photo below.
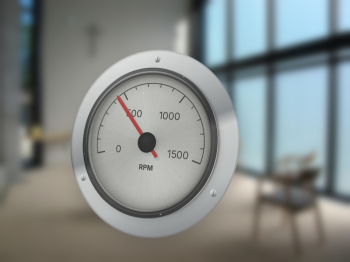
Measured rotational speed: 450 rpm
